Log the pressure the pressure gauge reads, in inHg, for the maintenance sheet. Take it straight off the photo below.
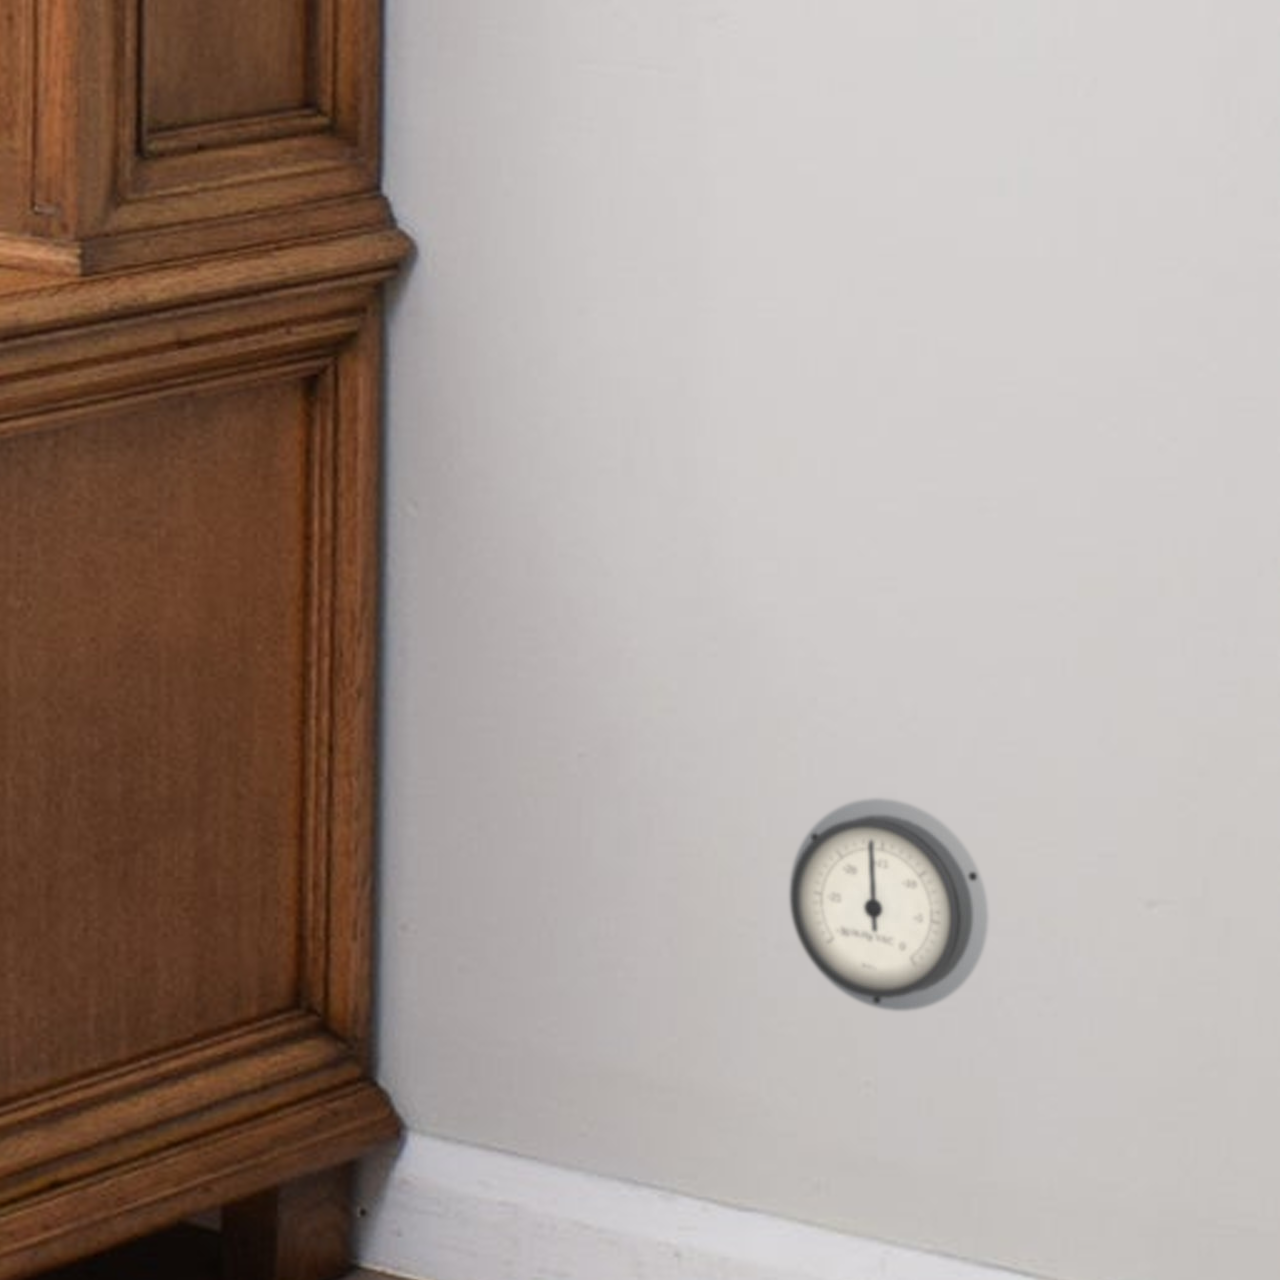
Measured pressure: -16 inHg
